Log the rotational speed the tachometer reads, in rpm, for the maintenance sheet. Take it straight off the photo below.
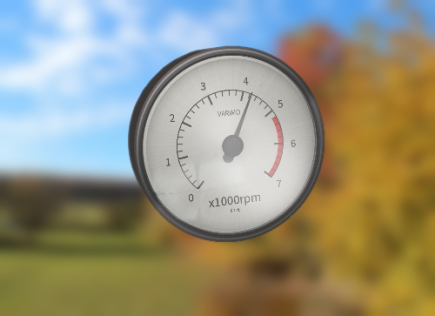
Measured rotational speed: 4200 rpm
